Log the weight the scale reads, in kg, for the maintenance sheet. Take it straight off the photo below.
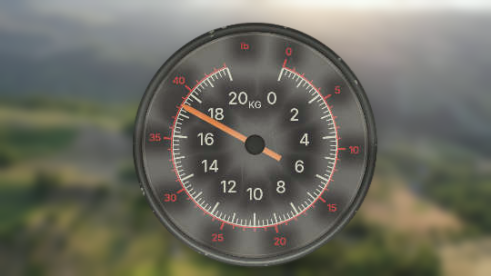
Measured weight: 17.4 kg
